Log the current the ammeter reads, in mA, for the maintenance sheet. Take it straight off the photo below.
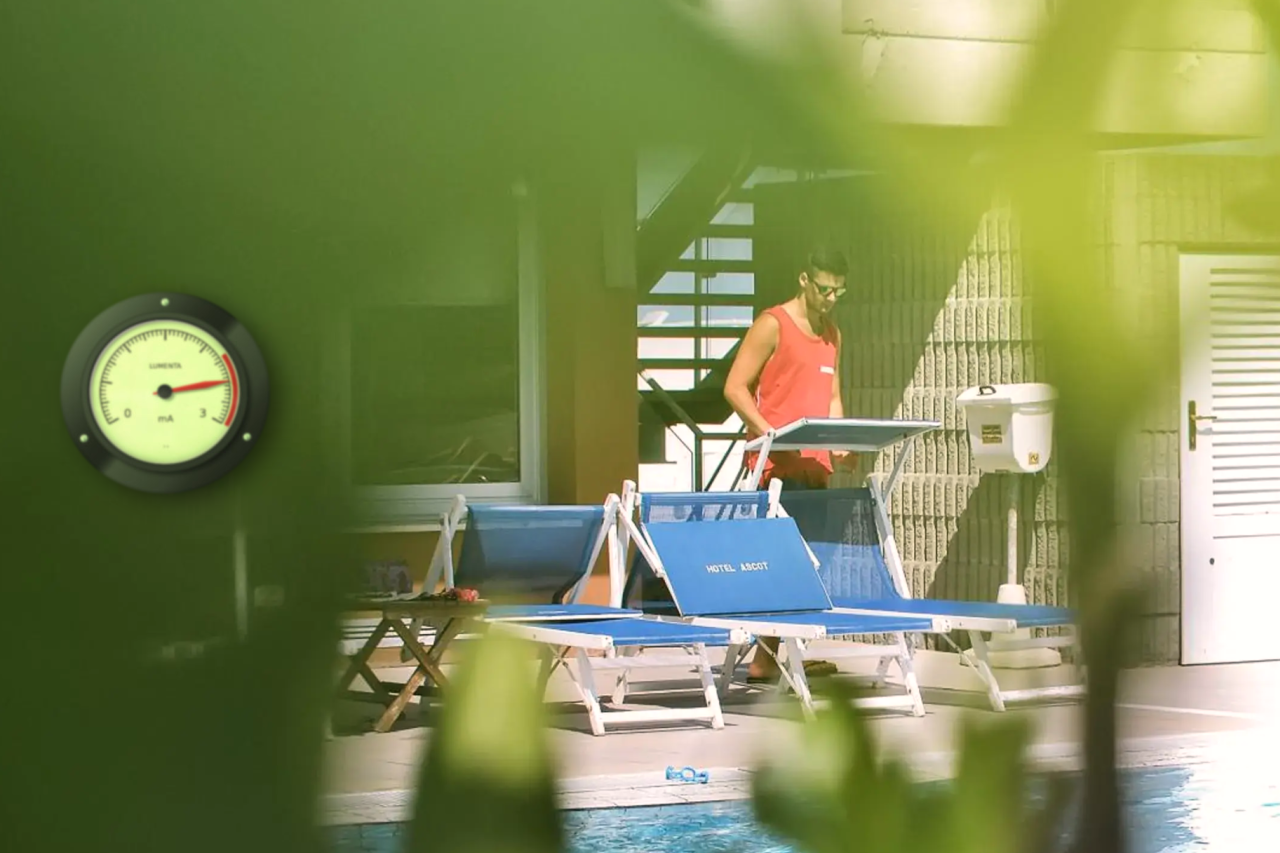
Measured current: 2.5 mA
